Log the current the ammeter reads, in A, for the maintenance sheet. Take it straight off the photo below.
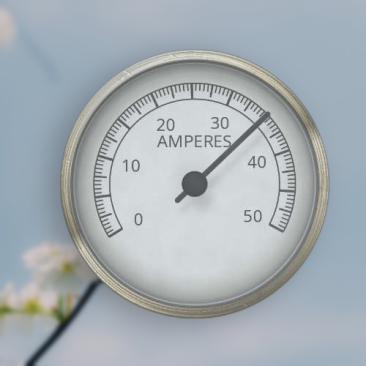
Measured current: 35 A
